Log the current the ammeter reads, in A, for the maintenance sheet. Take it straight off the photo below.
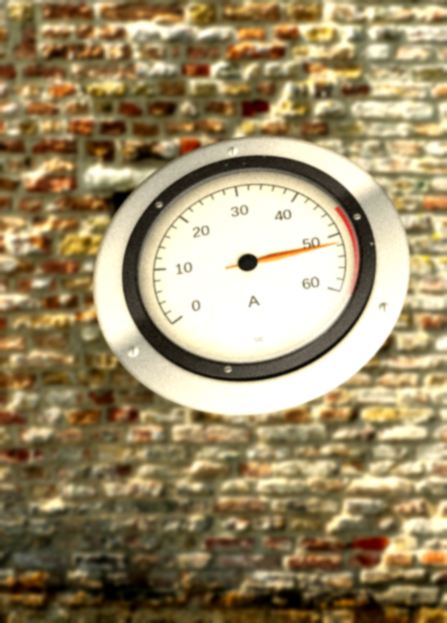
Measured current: 52 A
